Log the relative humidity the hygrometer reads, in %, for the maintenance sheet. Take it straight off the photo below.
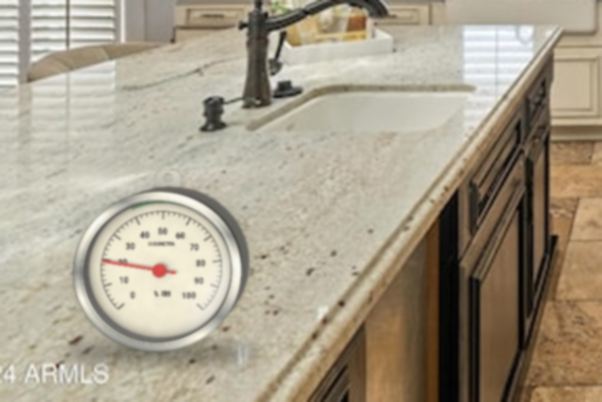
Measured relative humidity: 20 %
